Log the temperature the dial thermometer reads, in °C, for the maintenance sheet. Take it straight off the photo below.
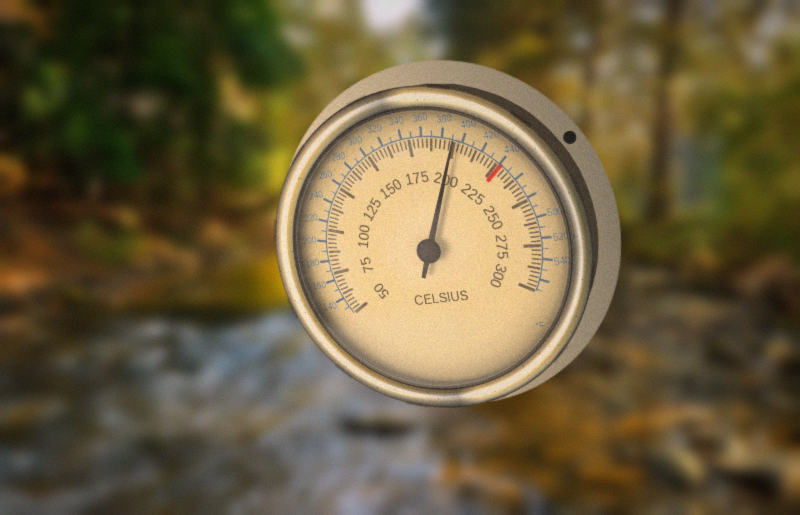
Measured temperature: 200 °C
